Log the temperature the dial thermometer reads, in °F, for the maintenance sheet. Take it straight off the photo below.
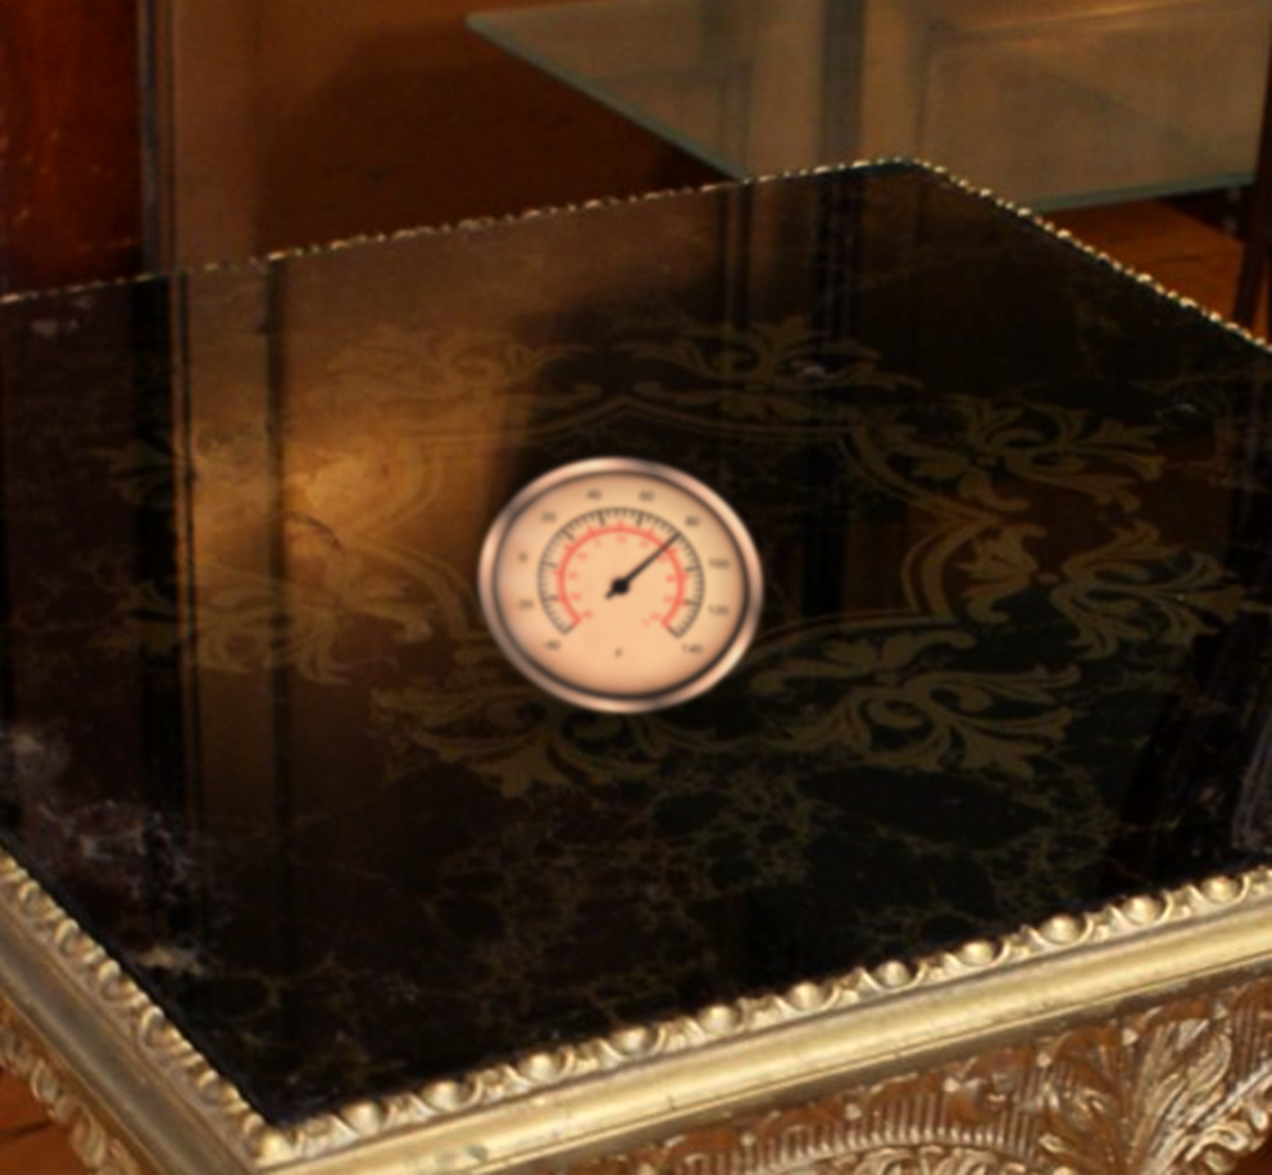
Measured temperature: 80 °F
